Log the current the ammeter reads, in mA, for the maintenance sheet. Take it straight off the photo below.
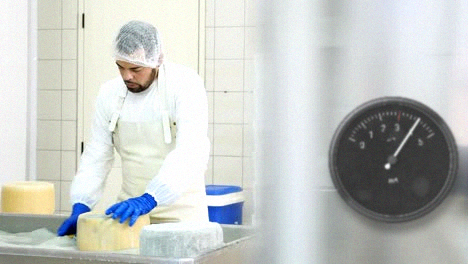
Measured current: 4 mA
